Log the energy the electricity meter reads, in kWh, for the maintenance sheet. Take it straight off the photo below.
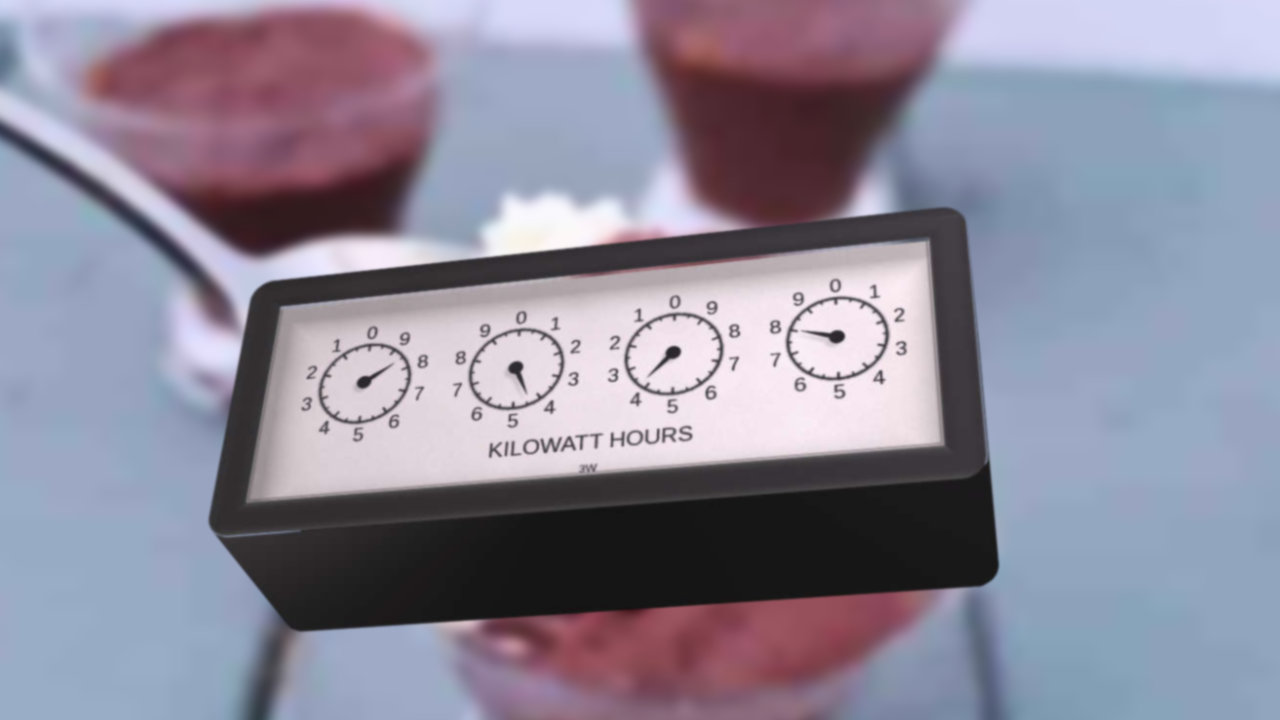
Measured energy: 8438 kWh
